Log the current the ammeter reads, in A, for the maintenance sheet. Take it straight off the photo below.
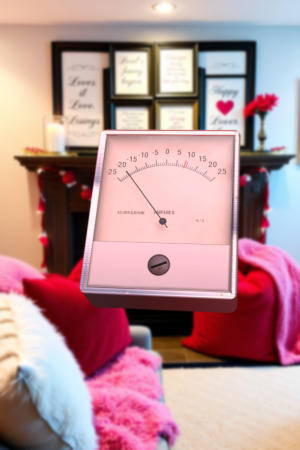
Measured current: -20 A
